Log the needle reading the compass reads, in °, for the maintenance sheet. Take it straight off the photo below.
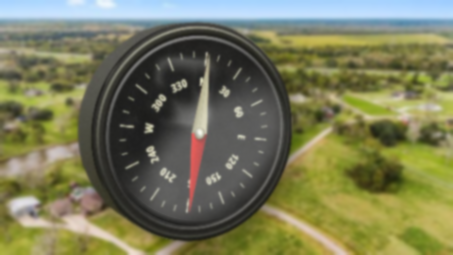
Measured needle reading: 180 °
